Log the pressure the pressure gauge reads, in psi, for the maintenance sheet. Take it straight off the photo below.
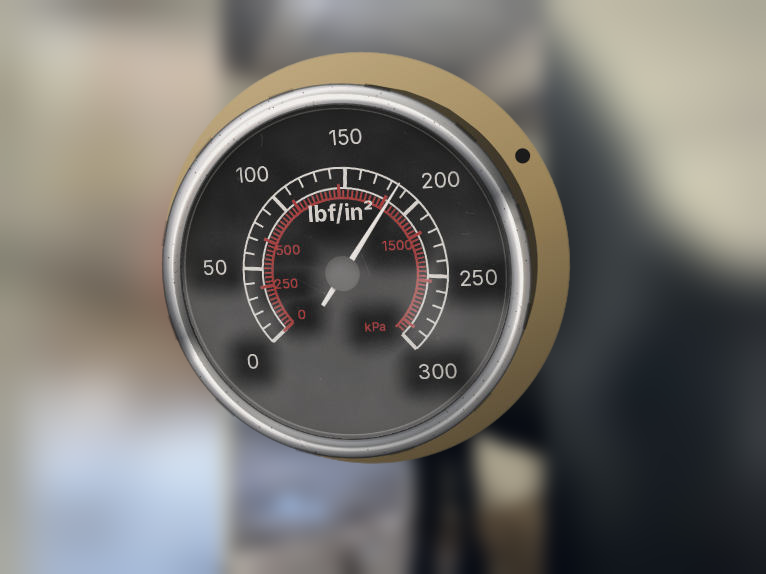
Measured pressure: 185 psi
